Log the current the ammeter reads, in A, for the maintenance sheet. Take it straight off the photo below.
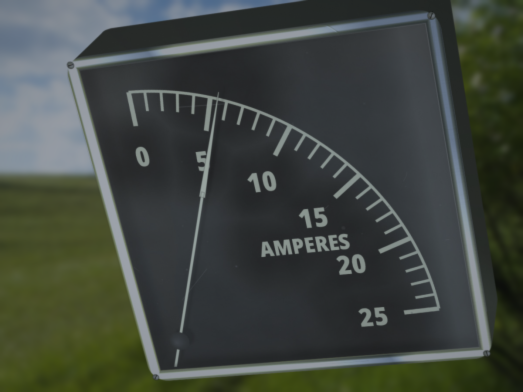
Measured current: 5.5 A
